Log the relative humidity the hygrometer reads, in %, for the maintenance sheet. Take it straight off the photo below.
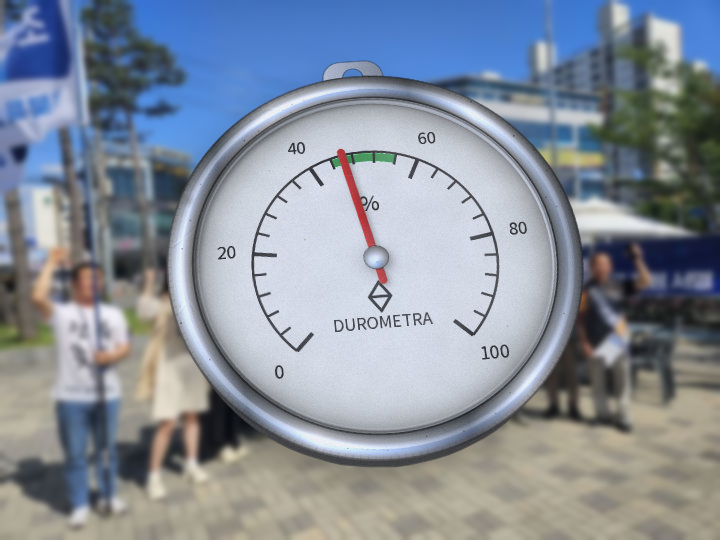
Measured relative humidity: 46 %
